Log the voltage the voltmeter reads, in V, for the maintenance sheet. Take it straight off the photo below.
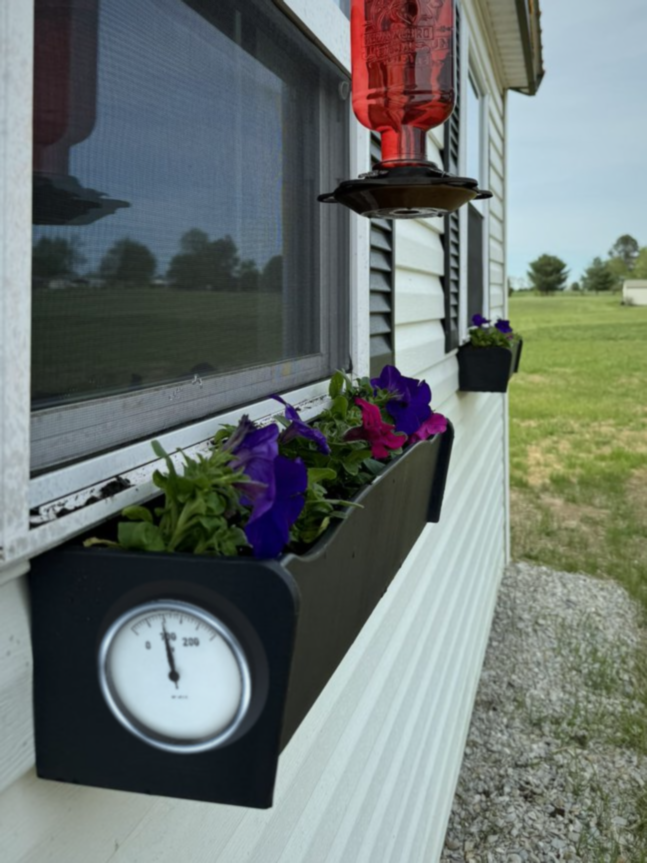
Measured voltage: 100 V
